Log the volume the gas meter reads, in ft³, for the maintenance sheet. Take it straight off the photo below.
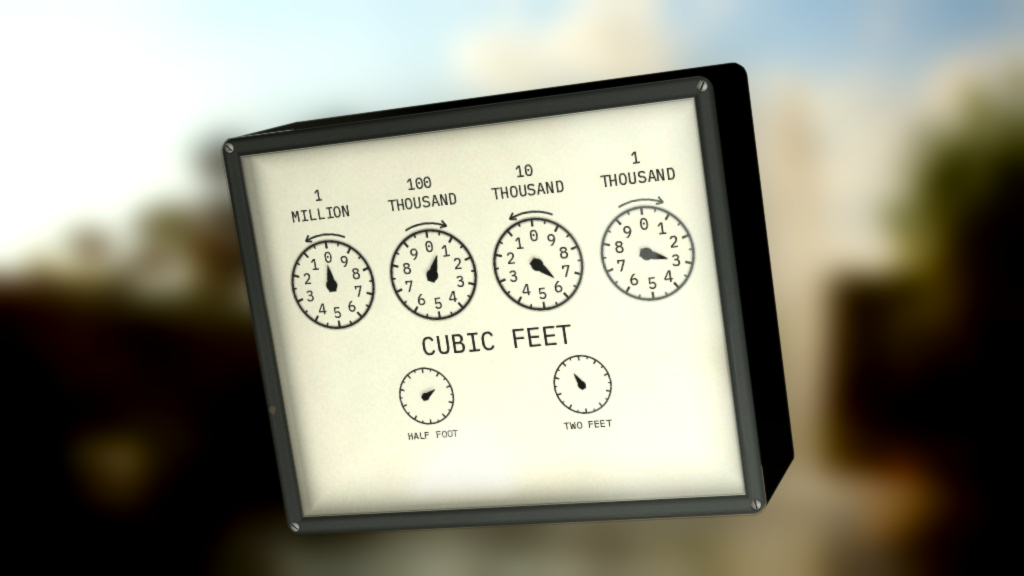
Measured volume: 6300 ft³
